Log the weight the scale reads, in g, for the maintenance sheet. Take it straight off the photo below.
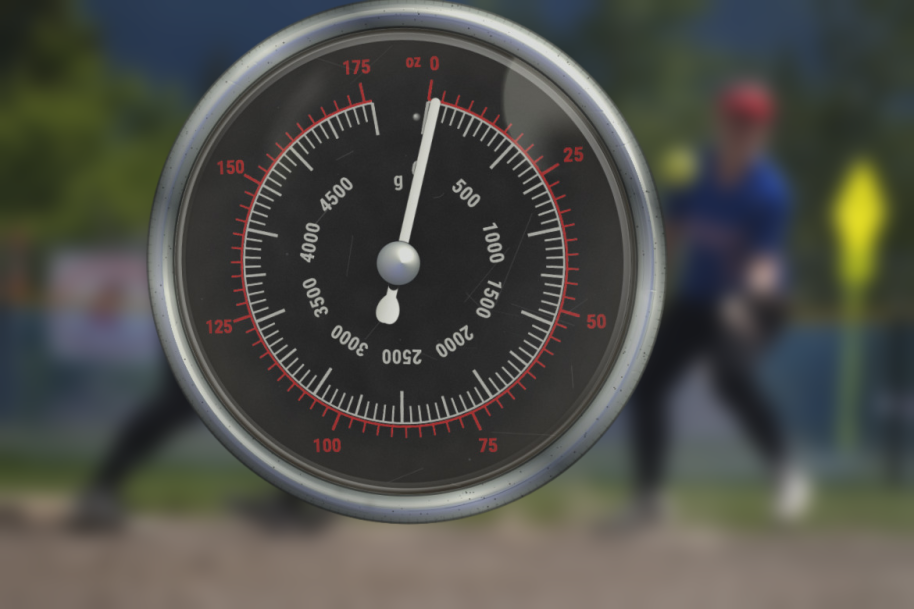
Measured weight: 50 g
